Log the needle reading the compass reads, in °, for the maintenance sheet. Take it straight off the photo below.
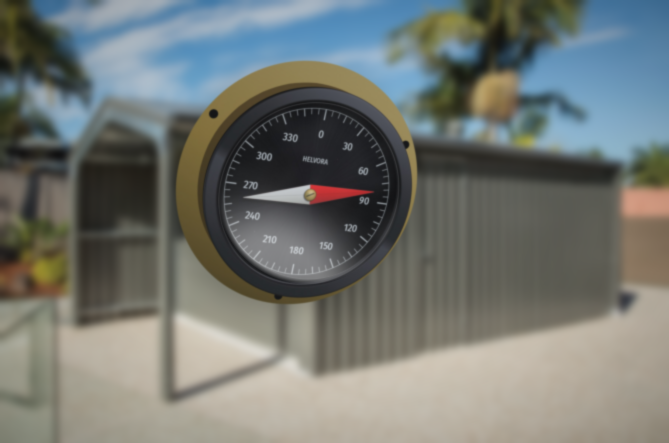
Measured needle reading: 80 °
